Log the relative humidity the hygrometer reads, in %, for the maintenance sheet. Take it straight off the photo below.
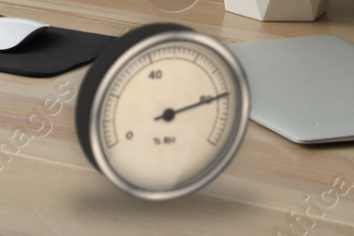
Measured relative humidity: 80 %
